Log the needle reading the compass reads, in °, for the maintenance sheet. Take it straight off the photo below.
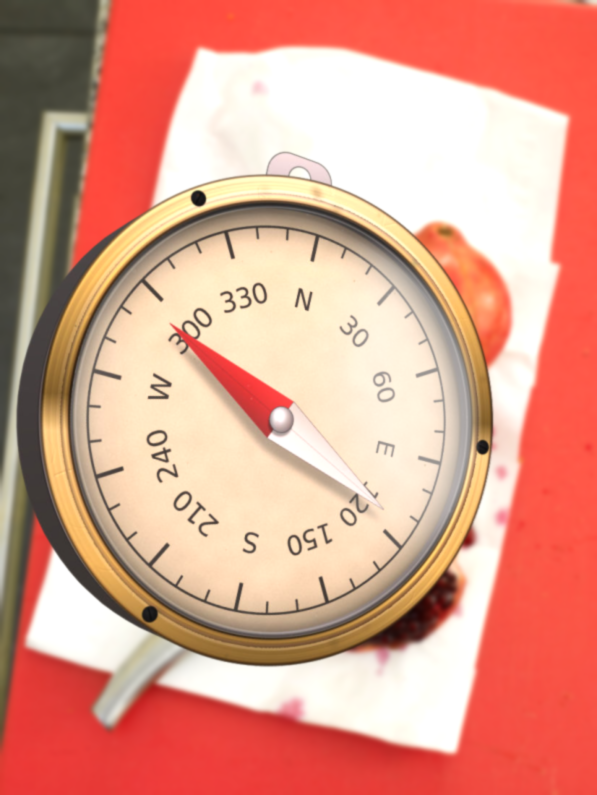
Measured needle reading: 295 °
